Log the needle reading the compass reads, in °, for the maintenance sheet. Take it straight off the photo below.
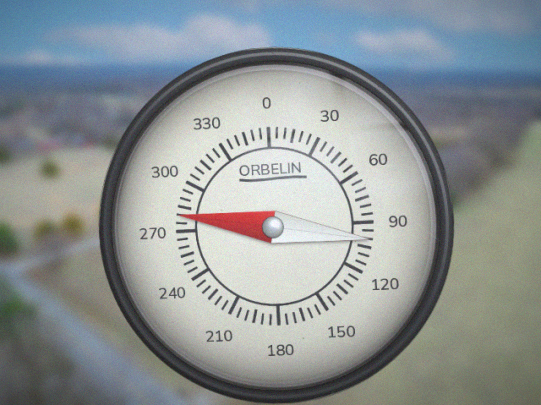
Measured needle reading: 280 °
